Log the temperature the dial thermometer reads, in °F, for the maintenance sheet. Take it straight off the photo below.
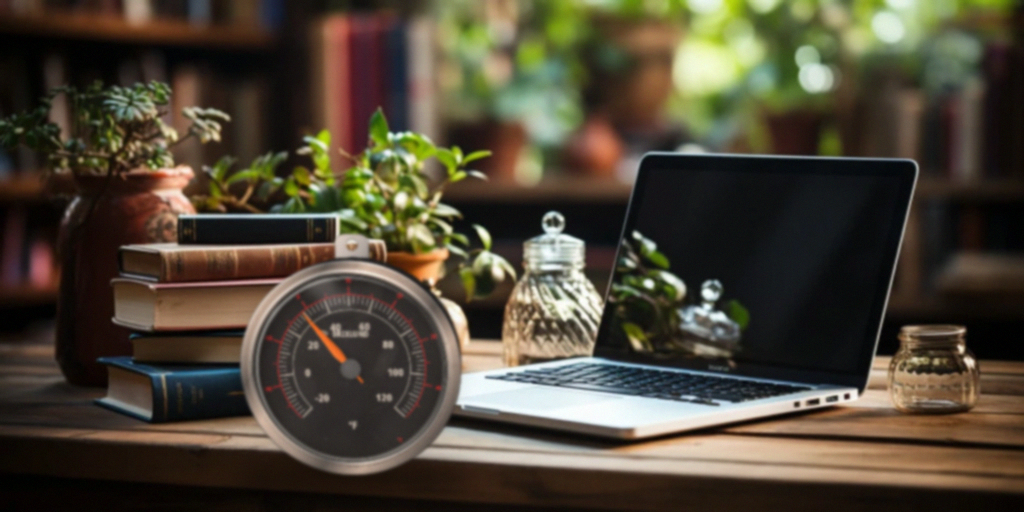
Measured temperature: 30 °F
